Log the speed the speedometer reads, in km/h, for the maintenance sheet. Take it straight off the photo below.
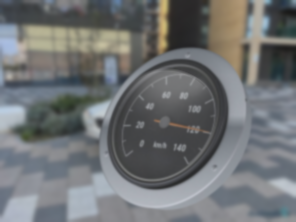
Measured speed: 120 km/h
